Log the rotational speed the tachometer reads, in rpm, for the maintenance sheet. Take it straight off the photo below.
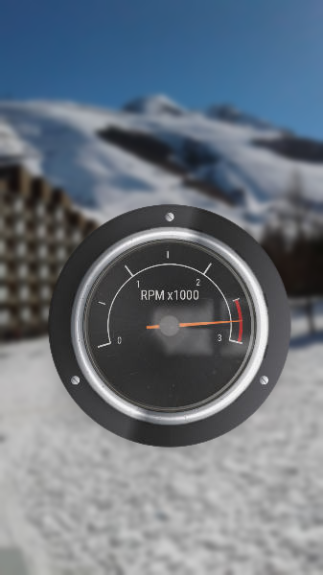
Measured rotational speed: 2750 rpm
